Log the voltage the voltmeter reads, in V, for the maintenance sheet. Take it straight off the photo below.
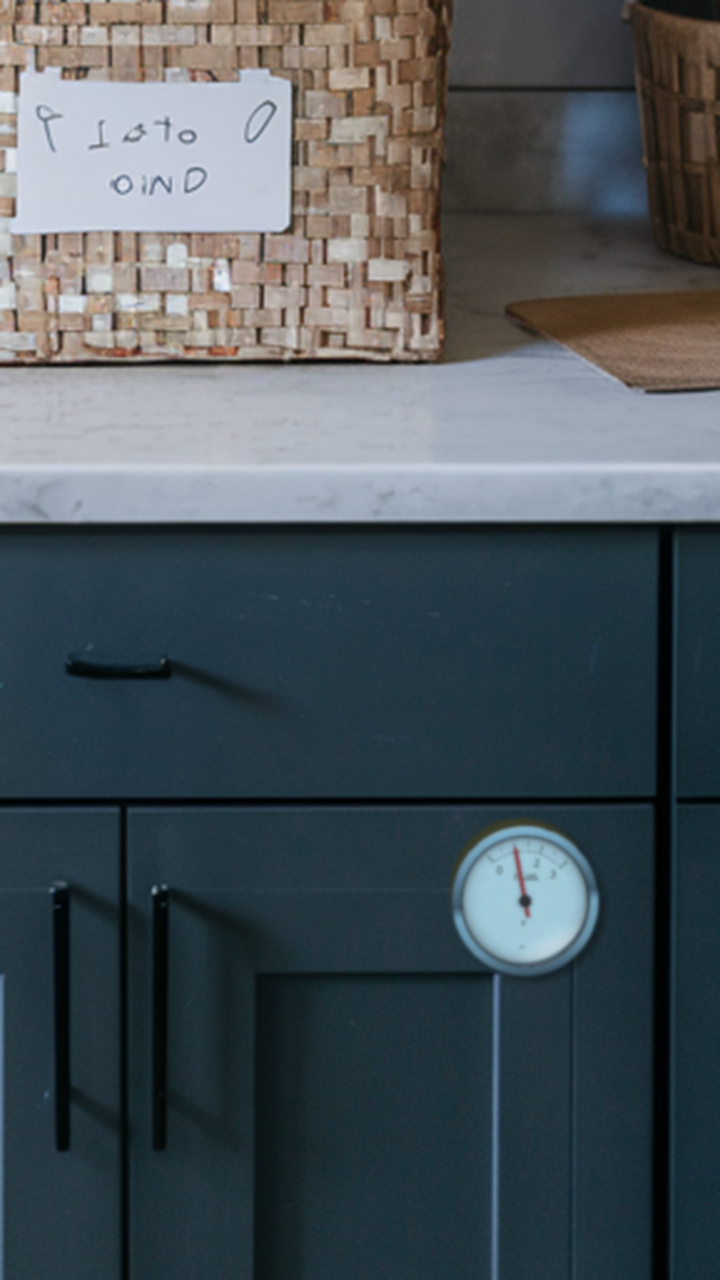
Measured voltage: 1 V
